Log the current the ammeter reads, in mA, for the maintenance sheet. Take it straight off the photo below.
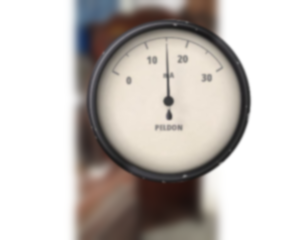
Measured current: 15 mA
